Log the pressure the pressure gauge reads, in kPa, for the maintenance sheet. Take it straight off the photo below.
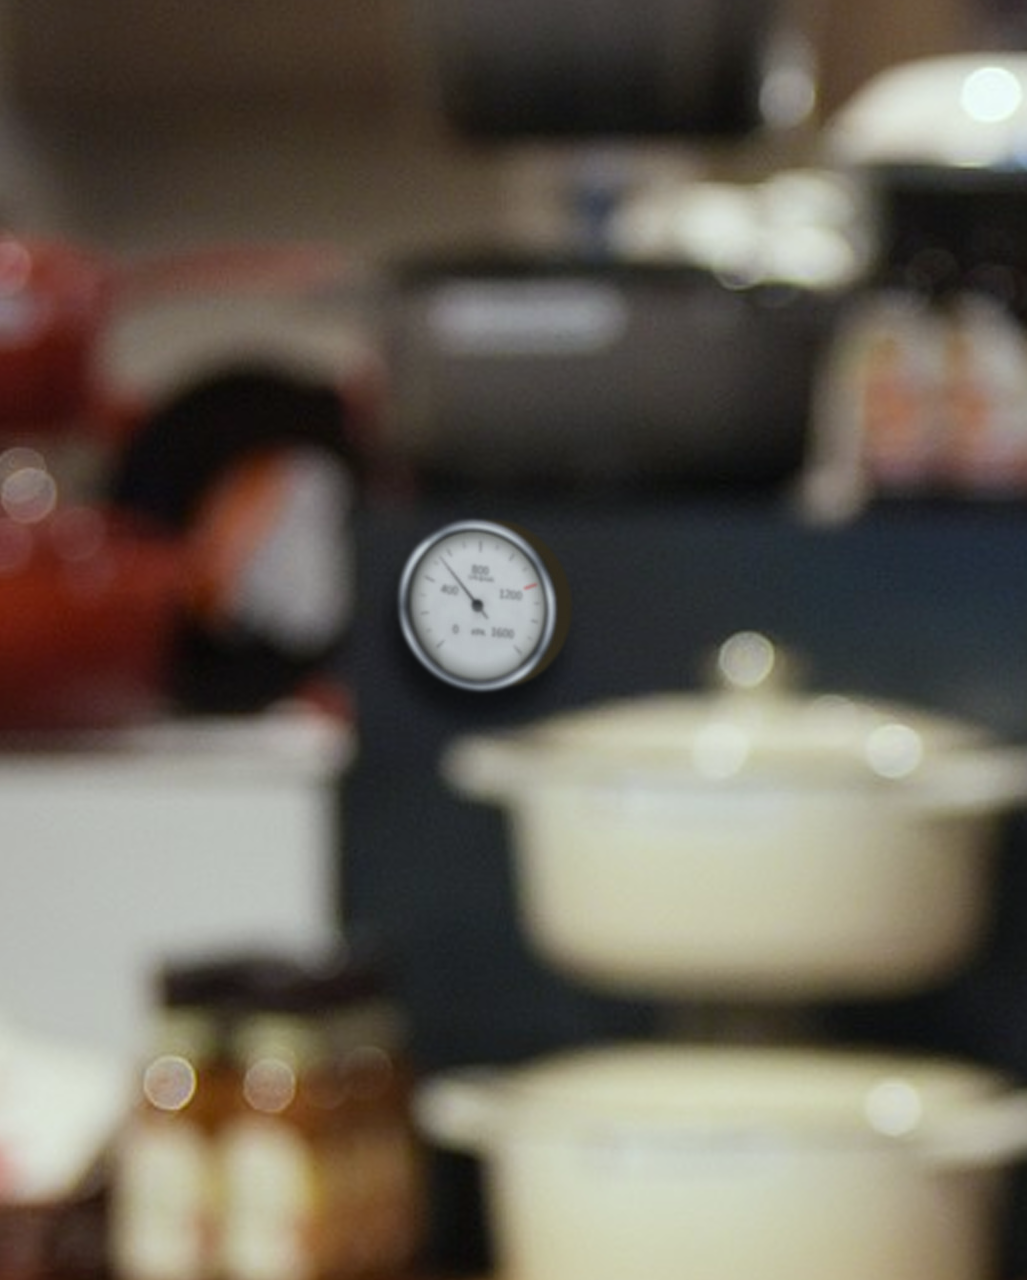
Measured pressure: 550 kPa
